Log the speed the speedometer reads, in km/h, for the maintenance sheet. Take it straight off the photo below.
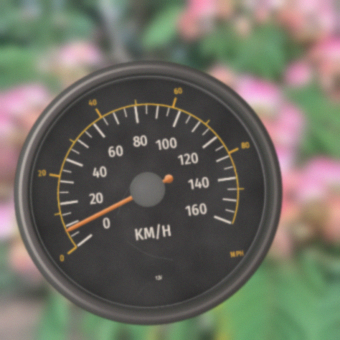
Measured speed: 7.5 km/h
